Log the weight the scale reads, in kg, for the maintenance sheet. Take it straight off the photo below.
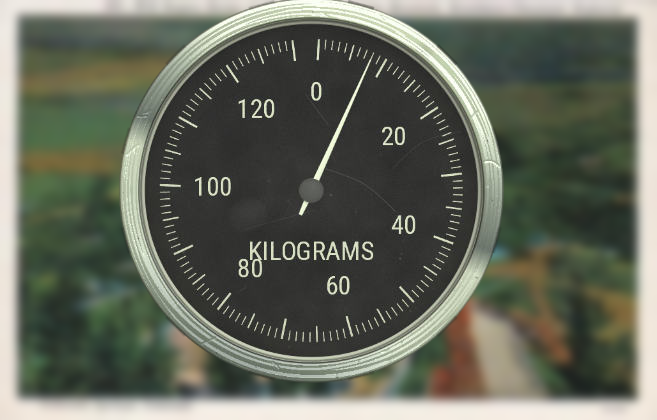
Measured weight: 8 kg
